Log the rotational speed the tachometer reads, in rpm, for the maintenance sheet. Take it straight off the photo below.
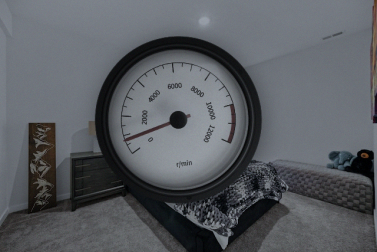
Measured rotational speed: 750 rpm
